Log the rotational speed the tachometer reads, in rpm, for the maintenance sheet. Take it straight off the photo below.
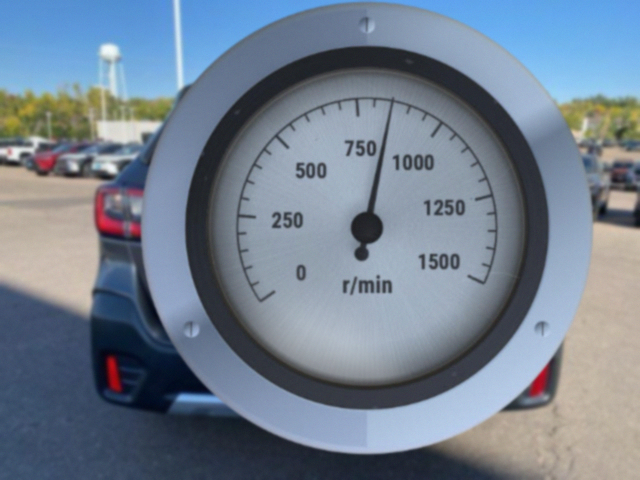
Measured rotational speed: 850 rpm
